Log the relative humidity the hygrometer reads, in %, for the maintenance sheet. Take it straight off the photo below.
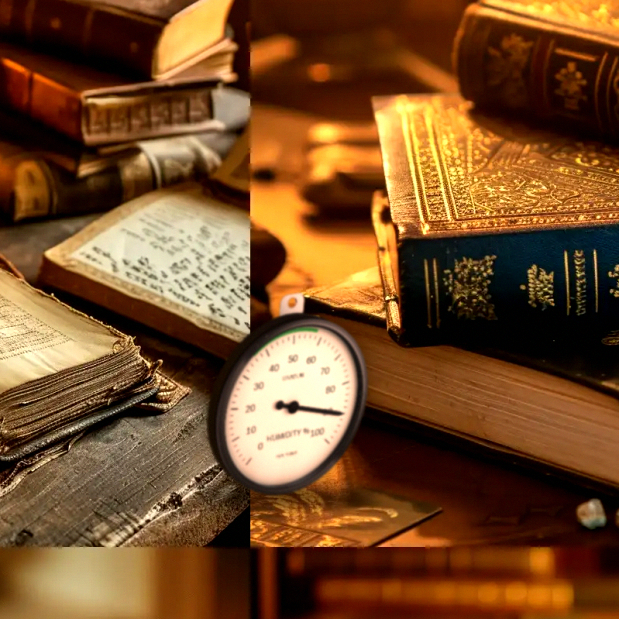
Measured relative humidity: 90 %
